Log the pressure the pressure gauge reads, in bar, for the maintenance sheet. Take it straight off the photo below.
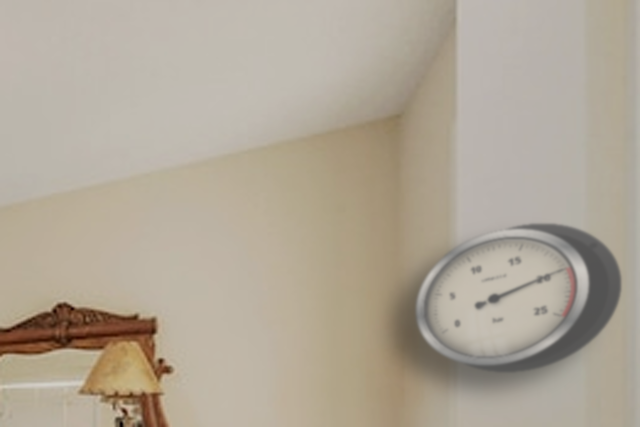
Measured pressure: 20 bar
